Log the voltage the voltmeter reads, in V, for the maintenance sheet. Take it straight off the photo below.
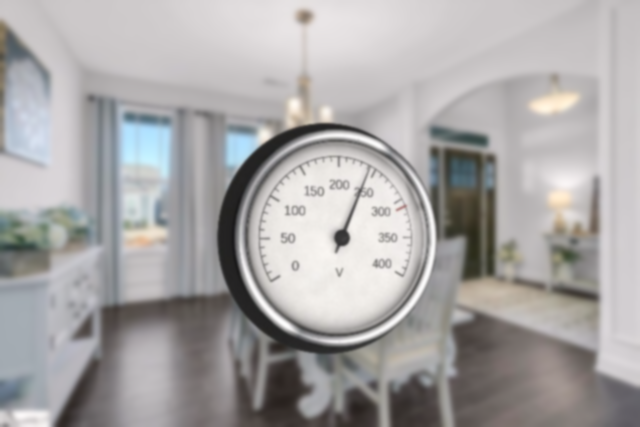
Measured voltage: 240 V
